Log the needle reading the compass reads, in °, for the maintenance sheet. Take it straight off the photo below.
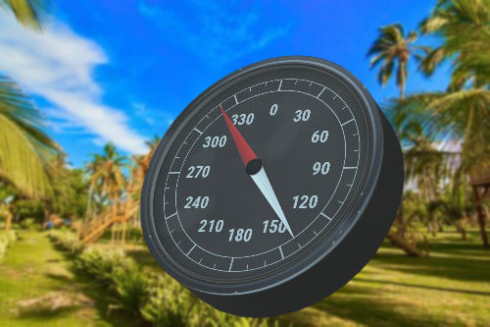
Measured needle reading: 320 °
